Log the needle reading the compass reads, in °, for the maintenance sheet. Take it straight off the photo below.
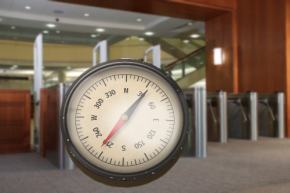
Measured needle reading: 215 °
